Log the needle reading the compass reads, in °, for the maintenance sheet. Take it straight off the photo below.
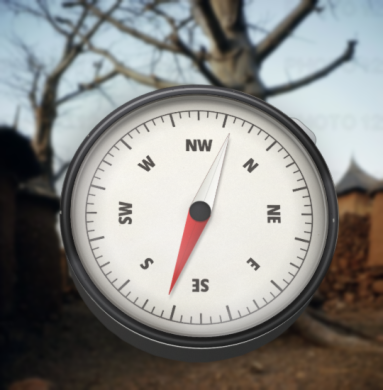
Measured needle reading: 155 °
